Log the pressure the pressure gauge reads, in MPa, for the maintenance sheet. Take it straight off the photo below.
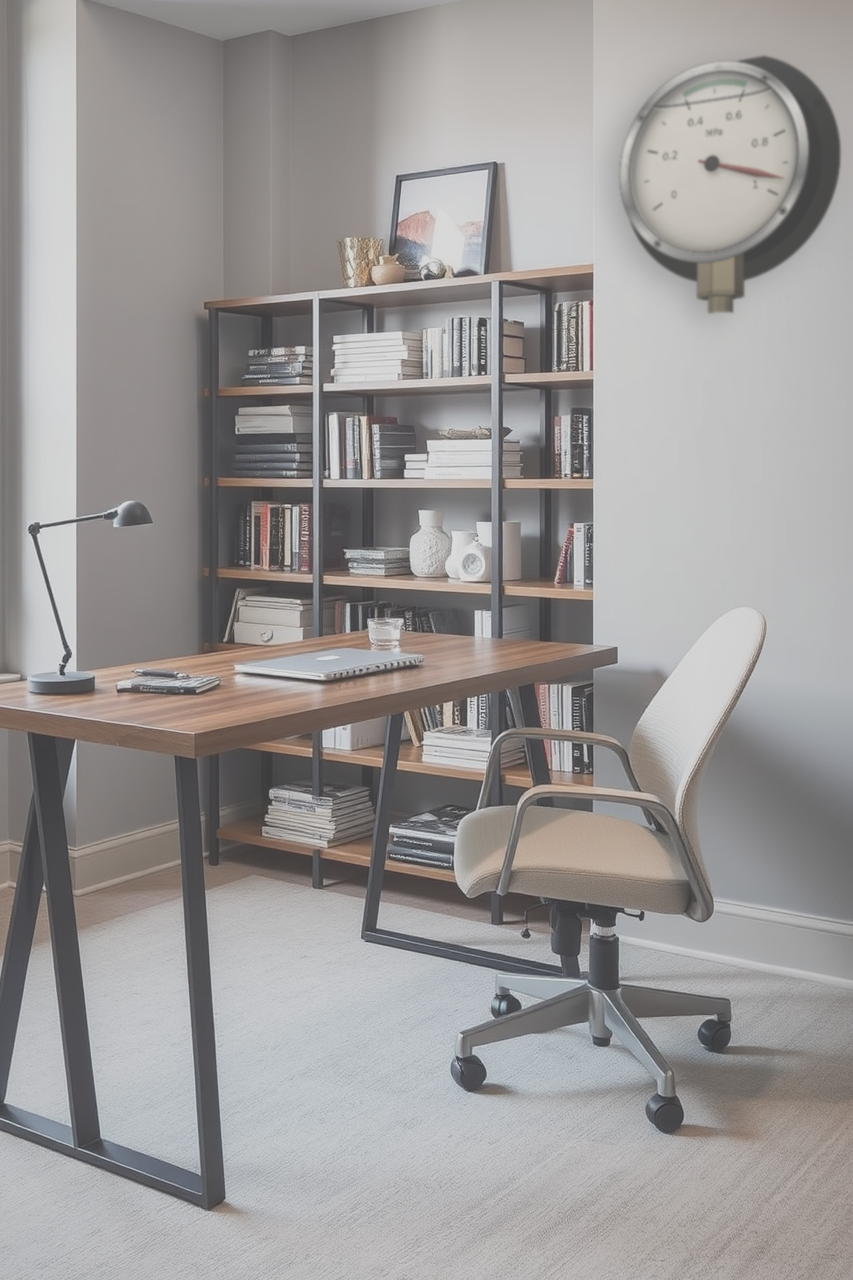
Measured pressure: 0.95 MPa
